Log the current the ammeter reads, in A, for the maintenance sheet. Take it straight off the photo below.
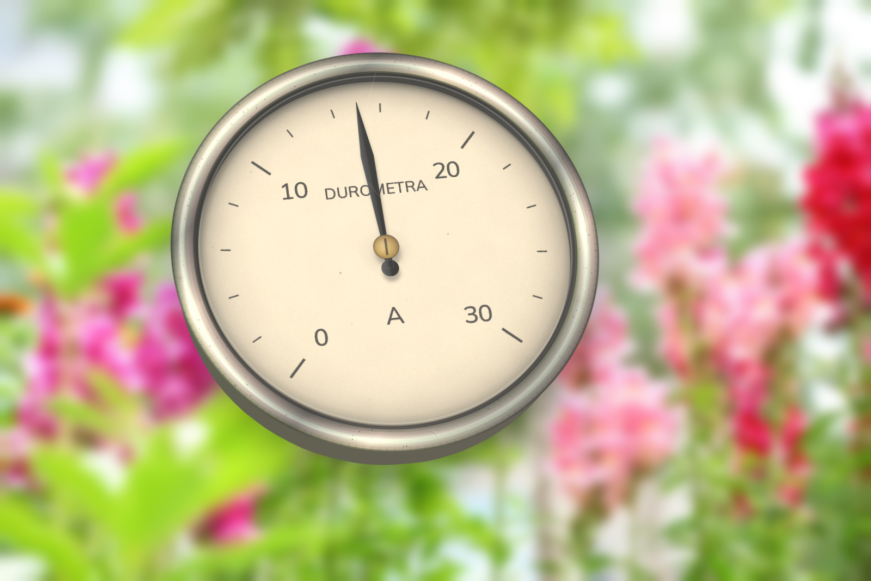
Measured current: 15 A
